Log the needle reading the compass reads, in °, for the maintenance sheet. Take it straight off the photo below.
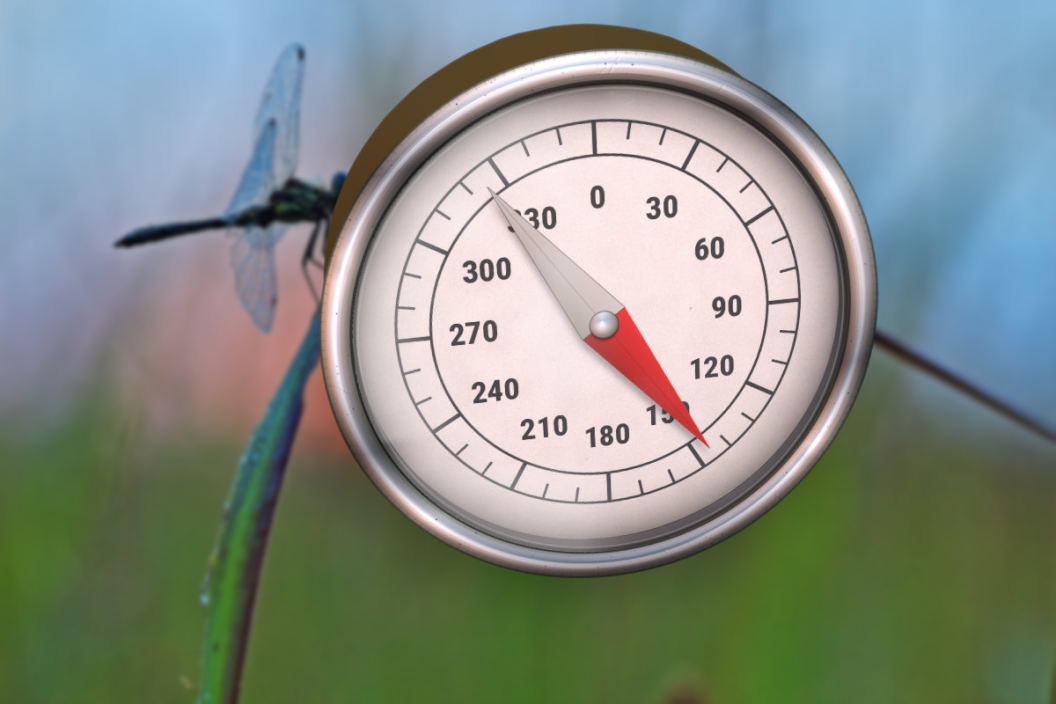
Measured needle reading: 145 °
